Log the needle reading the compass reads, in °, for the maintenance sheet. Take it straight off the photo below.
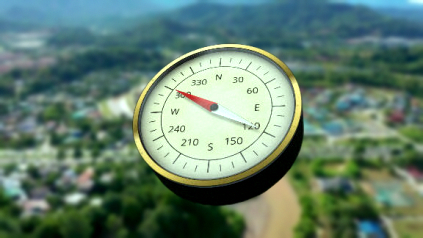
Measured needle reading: 300 °
